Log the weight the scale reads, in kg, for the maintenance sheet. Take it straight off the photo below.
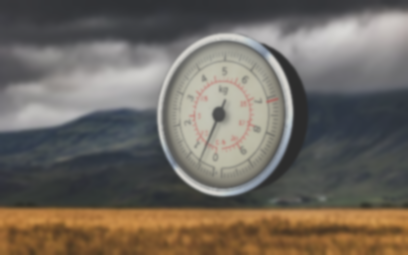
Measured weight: 0.5 kg
